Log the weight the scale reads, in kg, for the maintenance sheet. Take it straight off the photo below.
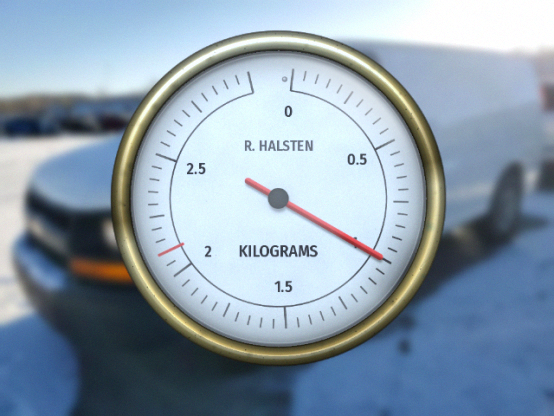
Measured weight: 1 kg
